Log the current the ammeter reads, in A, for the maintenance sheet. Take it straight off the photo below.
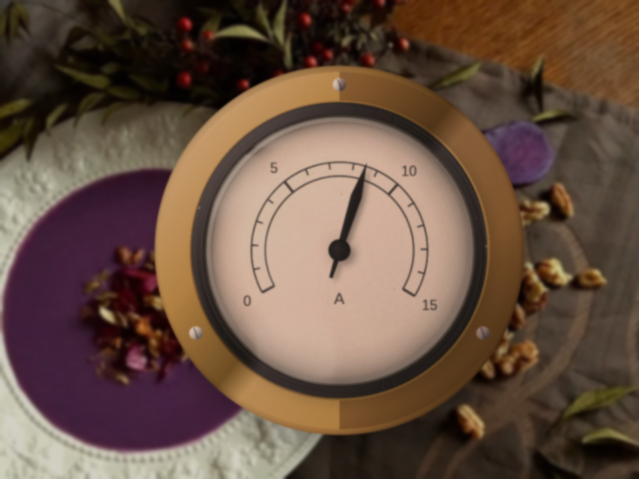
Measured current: 8.5 A
